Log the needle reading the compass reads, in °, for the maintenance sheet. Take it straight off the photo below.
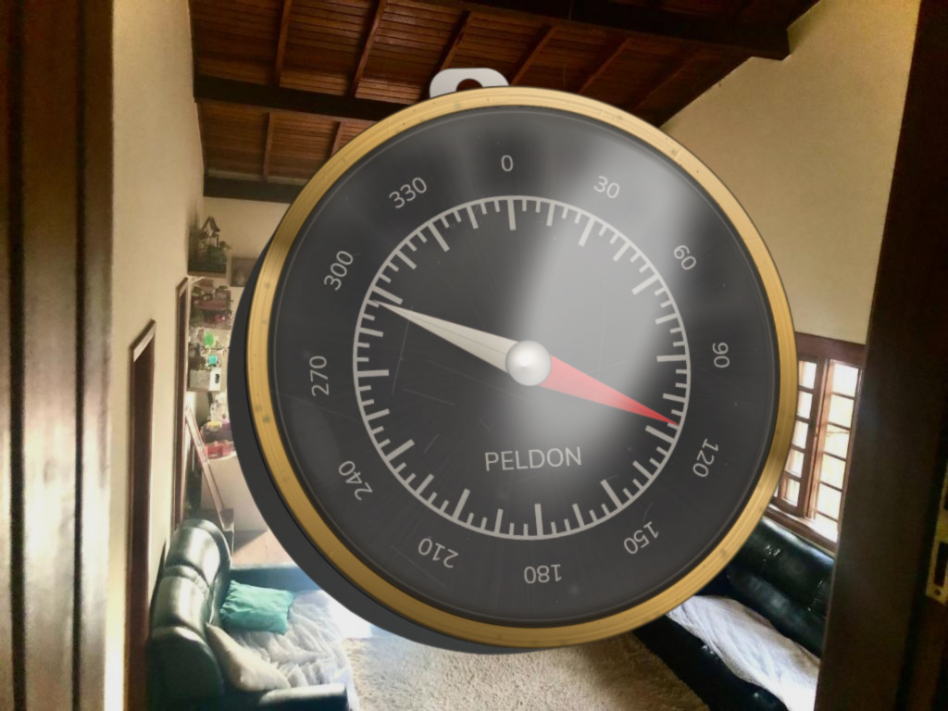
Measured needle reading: 115 °
